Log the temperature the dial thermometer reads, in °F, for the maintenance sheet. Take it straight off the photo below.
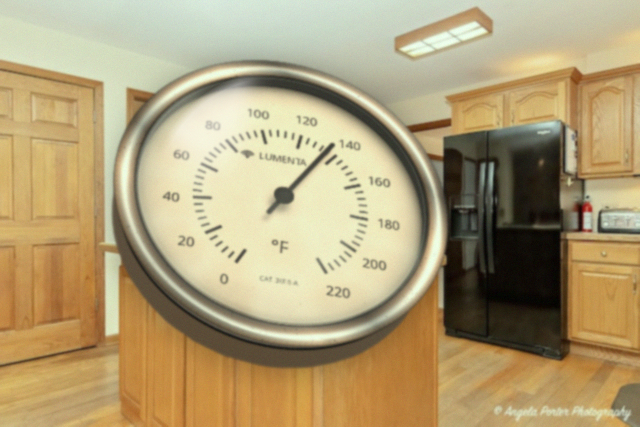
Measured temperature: 136 °F
